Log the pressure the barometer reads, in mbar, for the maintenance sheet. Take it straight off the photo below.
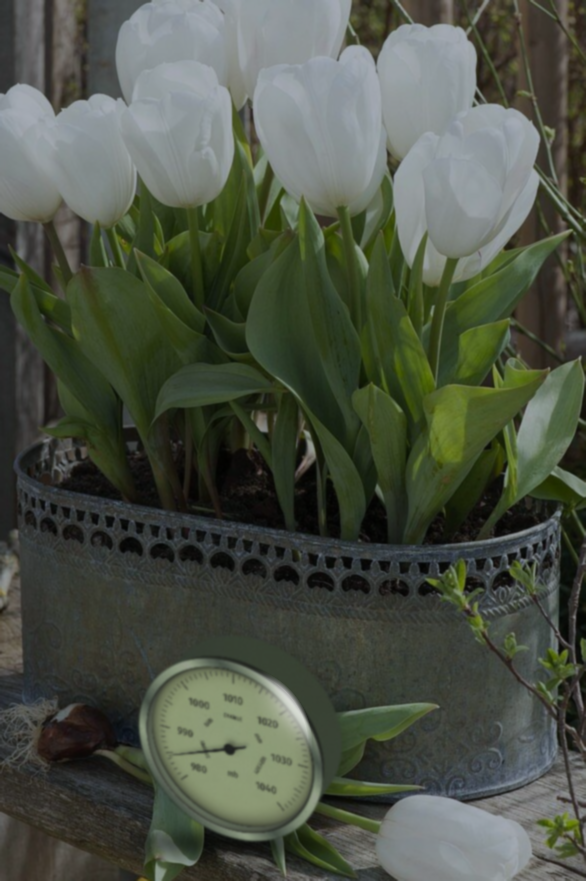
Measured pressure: 985 mbar
